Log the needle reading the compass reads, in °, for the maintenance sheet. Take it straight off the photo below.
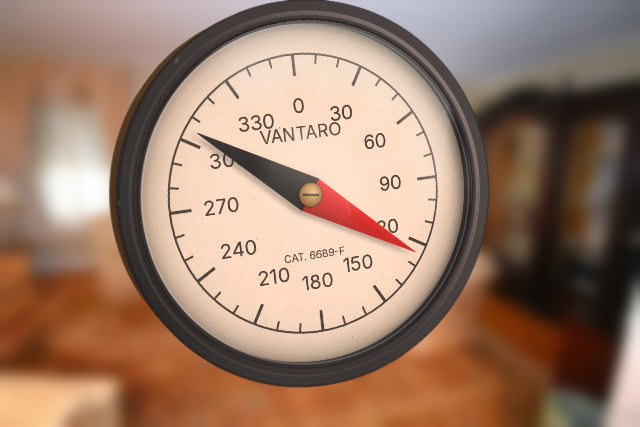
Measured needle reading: 125 °
